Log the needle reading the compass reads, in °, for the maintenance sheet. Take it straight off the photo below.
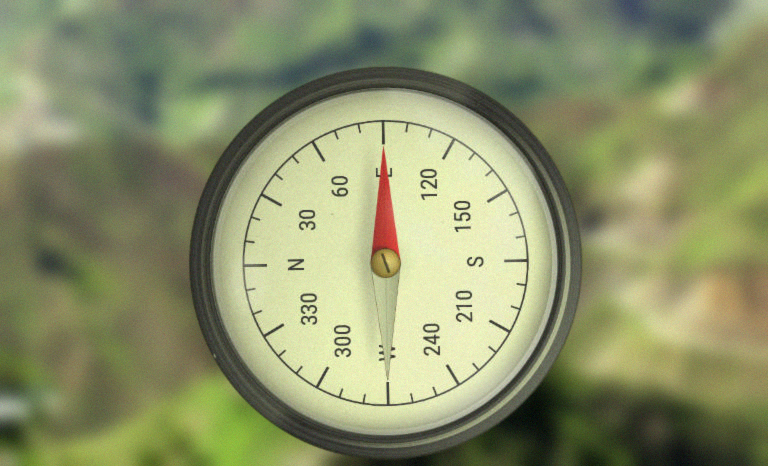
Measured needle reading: 90 °
